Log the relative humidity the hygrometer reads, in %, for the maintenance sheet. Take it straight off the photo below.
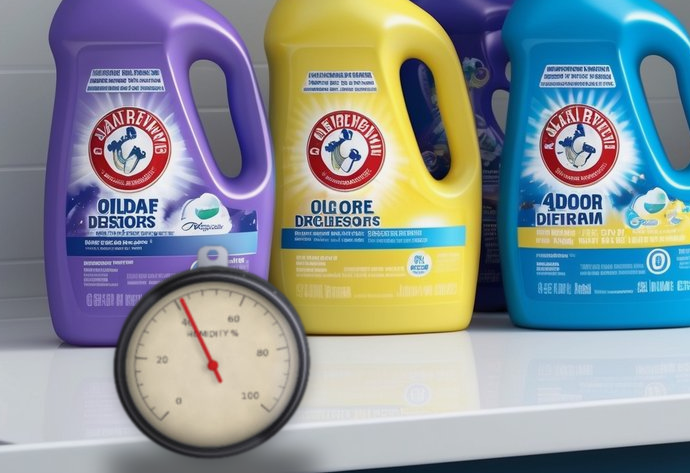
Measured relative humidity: 42 %
